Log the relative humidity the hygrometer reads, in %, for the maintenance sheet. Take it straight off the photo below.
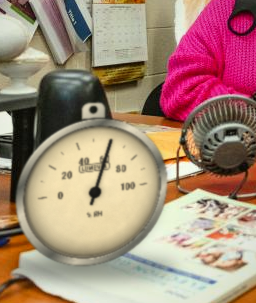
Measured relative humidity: 60 %
